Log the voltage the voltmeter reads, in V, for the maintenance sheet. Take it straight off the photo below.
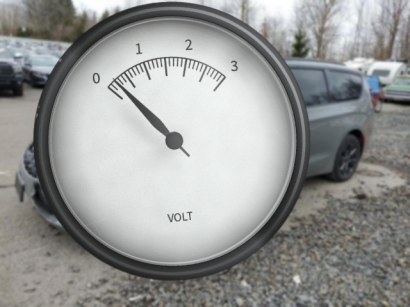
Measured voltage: 0.2 V
